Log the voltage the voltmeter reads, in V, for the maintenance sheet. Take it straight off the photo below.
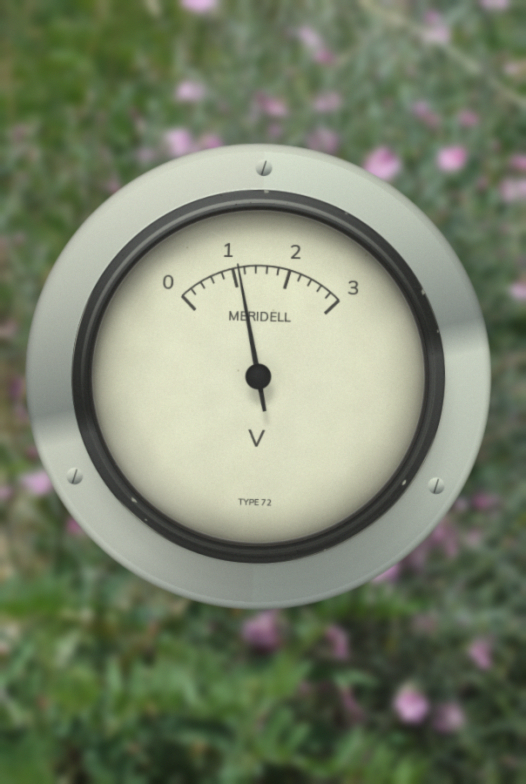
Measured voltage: 1.1 V
